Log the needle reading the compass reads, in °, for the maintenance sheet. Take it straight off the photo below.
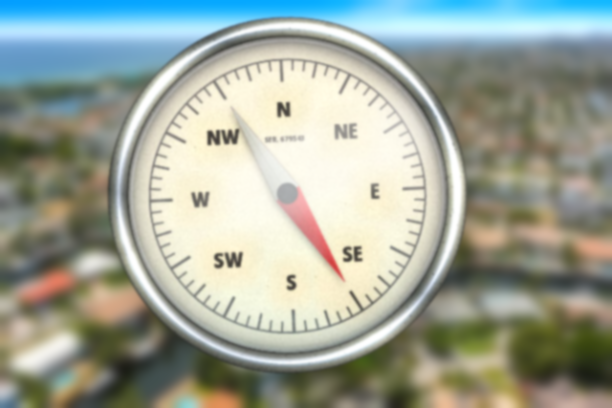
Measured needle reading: 150 °
